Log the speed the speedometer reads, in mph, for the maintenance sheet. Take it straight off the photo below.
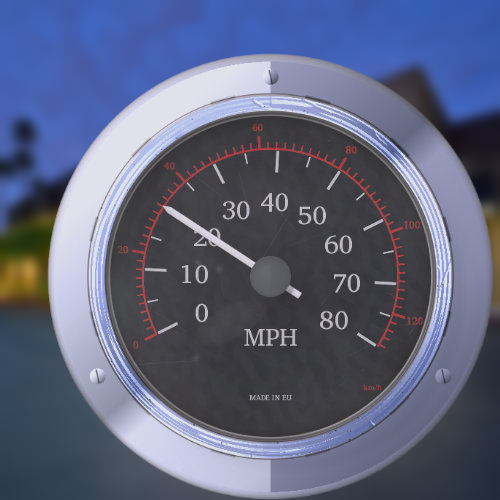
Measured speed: 20 mph
